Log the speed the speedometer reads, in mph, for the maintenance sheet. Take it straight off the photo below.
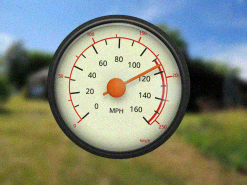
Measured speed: 115 mph
